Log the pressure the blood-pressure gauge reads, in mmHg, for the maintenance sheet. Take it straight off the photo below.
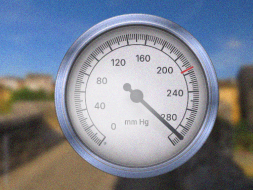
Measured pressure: 290 mmHg
